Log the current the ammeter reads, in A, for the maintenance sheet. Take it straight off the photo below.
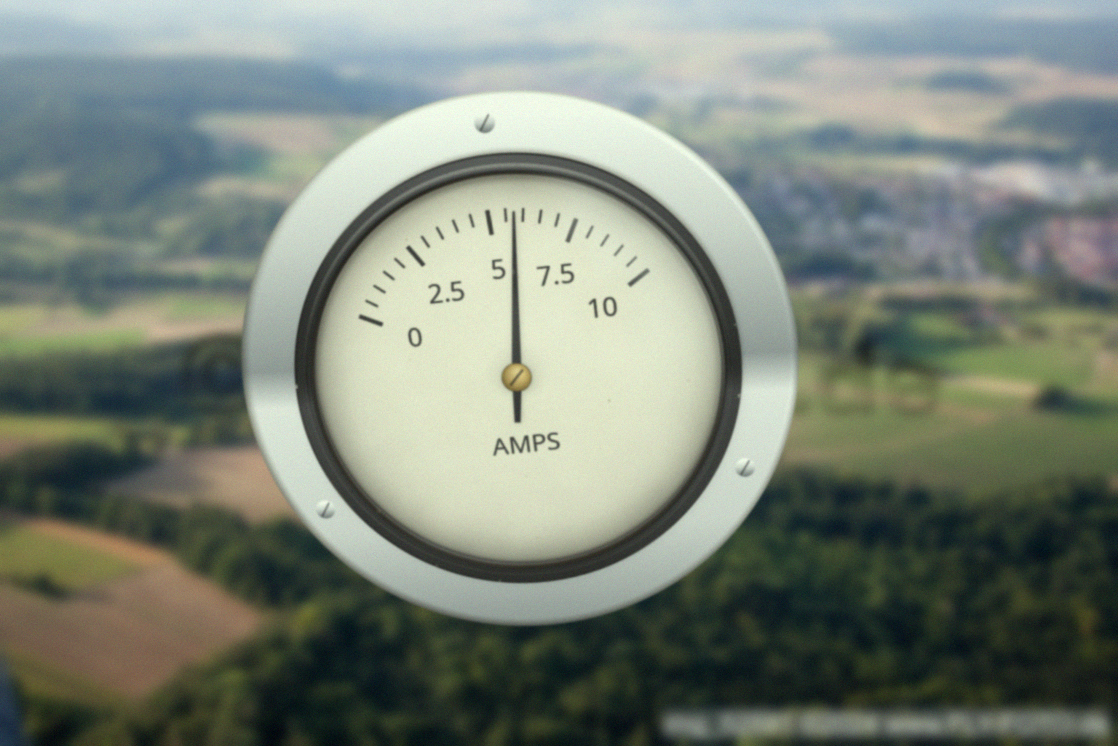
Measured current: 5.75 A
